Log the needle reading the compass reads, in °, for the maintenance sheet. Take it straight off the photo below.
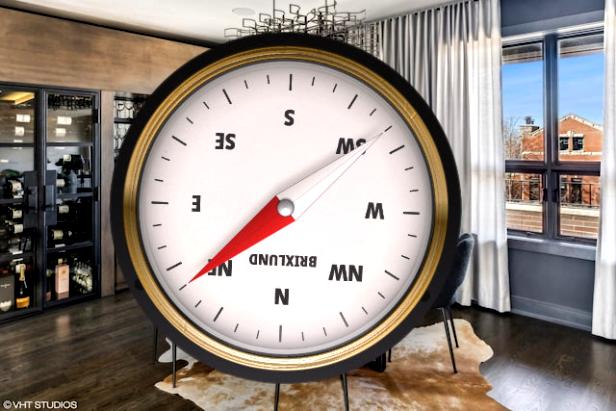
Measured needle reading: 50 °
